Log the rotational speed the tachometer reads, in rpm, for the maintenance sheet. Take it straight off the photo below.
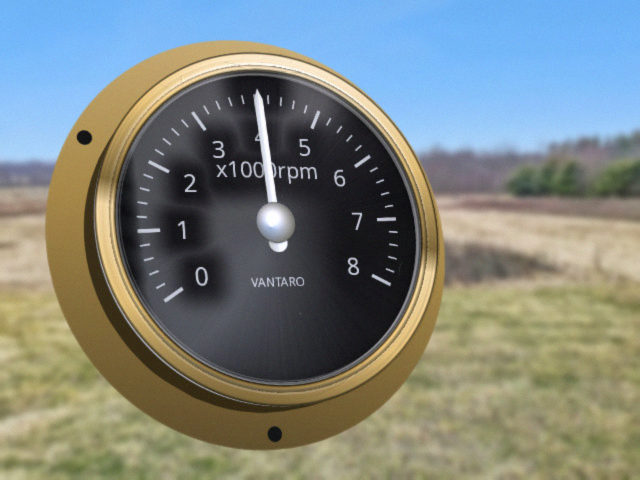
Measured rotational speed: 4000 rpm
